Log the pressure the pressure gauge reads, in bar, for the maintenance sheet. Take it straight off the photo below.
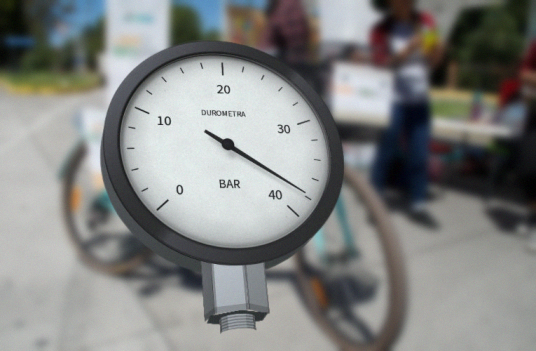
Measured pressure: 38 bar
